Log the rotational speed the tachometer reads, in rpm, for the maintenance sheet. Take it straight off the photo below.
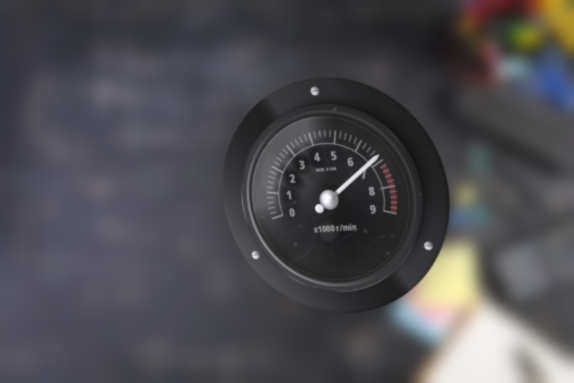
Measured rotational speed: 6800 rpm
